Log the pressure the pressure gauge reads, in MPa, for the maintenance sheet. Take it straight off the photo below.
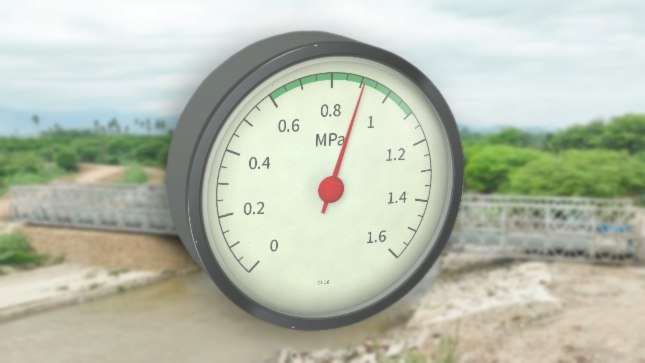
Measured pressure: 0.9 MPa
